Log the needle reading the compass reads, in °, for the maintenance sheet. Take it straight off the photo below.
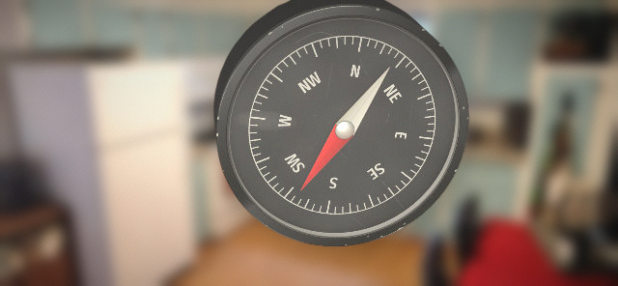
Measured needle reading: 205 °
